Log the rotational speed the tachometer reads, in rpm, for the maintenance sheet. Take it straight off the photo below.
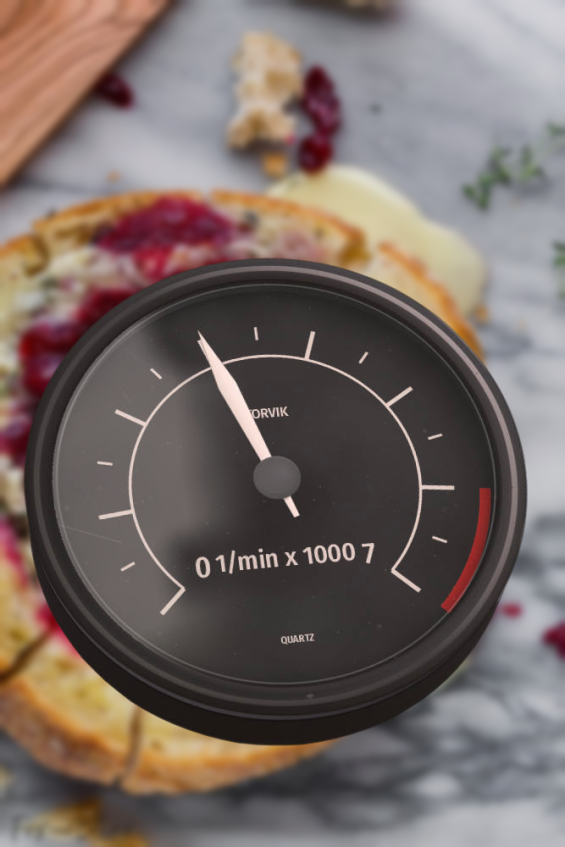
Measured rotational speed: 3000 rpm
